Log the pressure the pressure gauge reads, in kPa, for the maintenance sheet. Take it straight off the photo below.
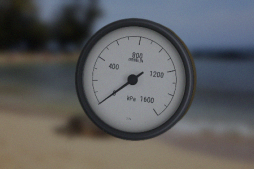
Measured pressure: 0 kPa
